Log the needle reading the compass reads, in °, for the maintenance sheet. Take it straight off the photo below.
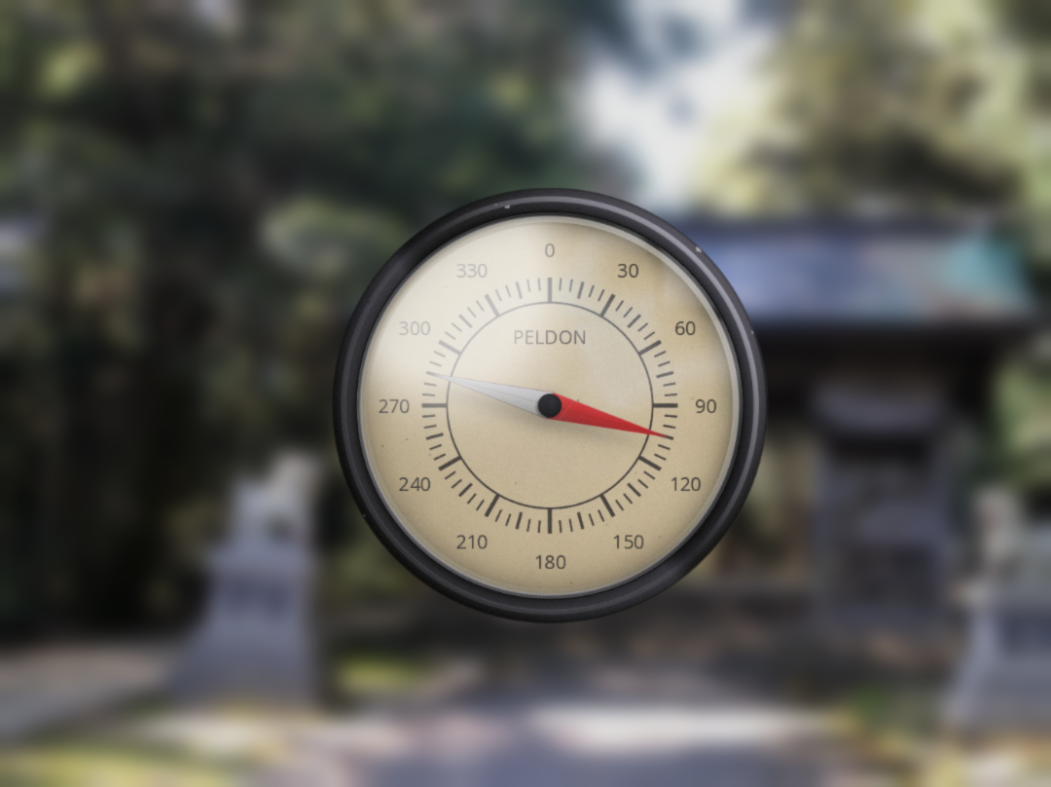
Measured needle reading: 105 °
